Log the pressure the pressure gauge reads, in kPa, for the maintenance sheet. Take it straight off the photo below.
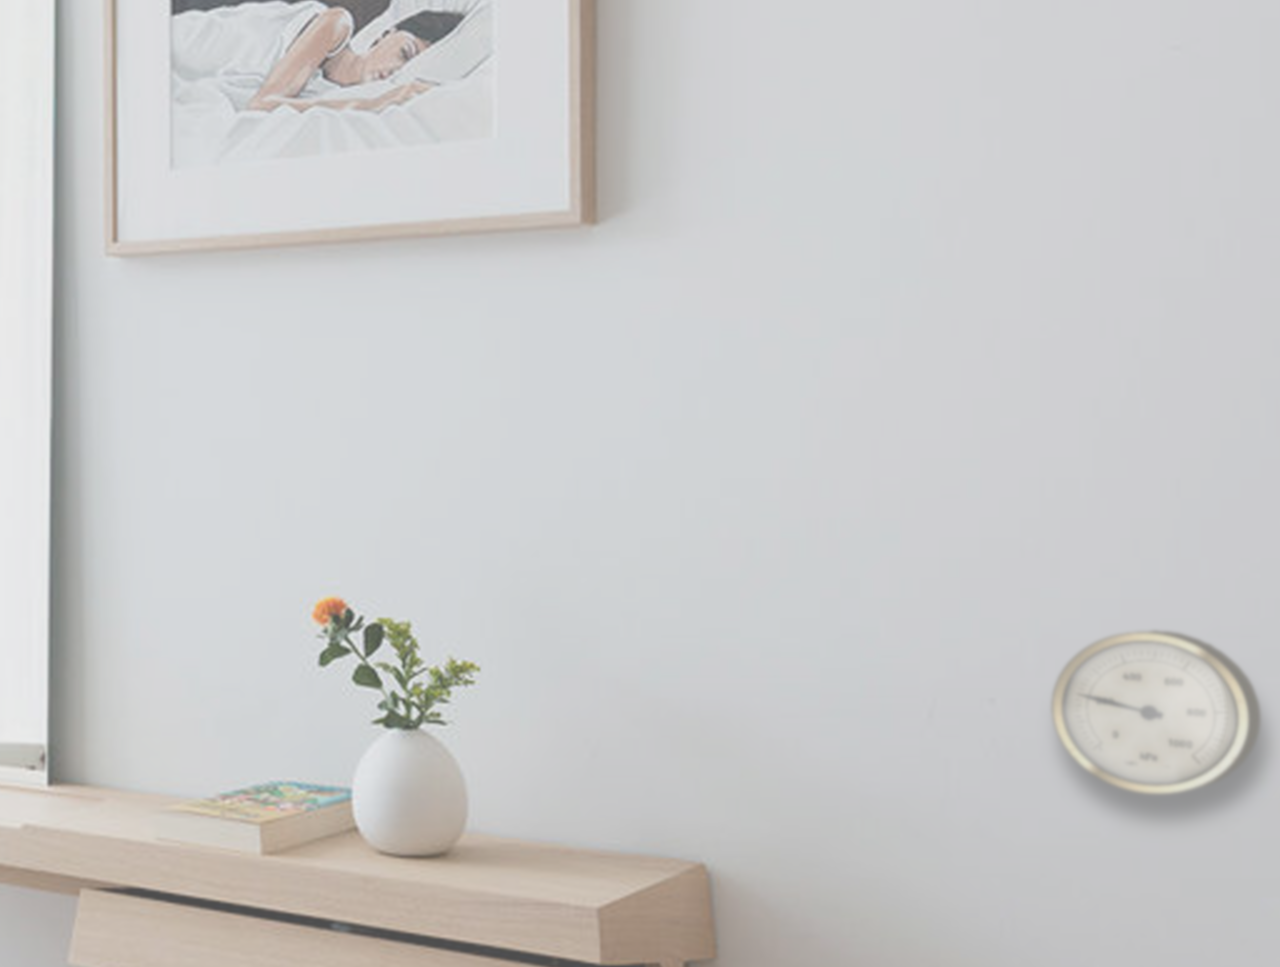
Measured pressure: 200 kPa
